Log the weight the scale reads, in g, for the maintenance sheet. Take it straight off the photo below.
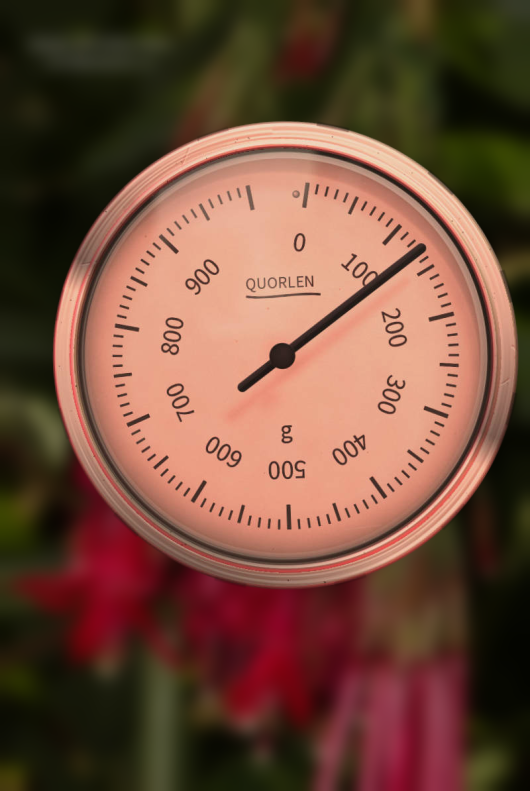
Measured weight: 130 g
